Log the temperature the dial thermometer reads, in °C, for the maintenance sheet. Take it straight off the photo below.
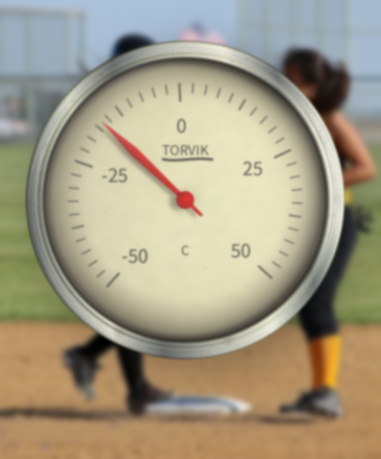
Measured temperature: -16.25 °C
